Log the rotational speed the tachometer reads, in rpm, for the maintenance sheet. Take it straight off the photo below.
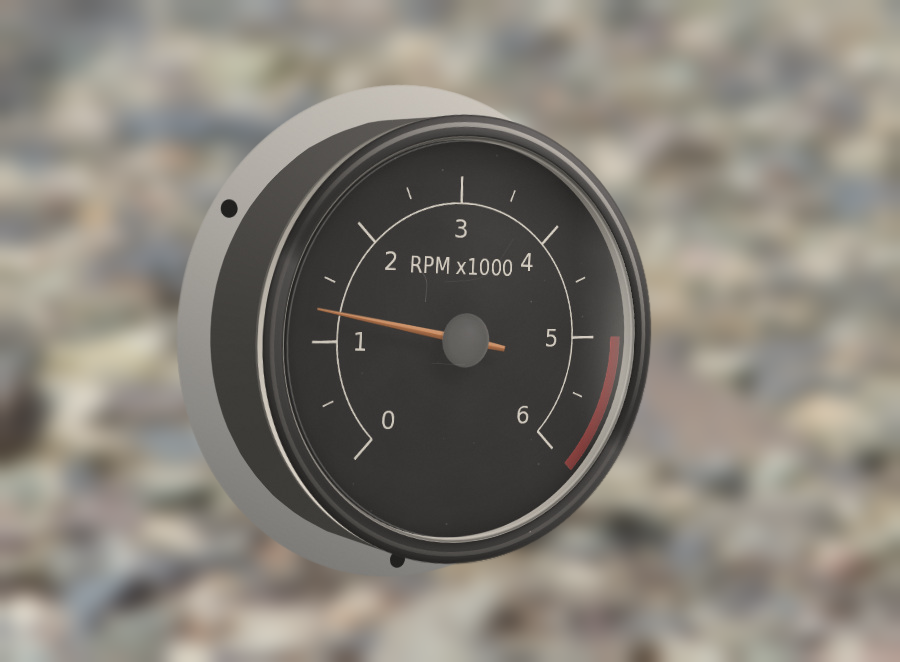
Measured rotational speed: 1250 rpm
